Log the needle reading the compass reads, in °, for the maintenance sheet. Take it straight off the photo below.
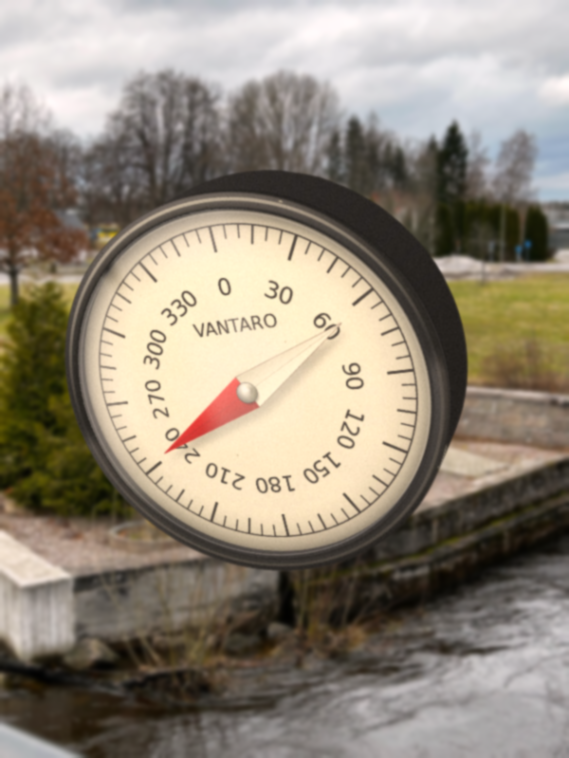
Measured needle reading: 242.5 °
